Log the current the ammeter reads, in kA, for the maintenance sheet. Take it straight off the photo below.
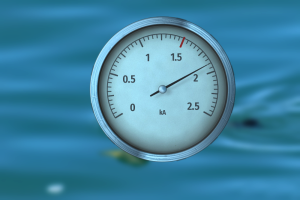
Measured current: 1.9 kA
